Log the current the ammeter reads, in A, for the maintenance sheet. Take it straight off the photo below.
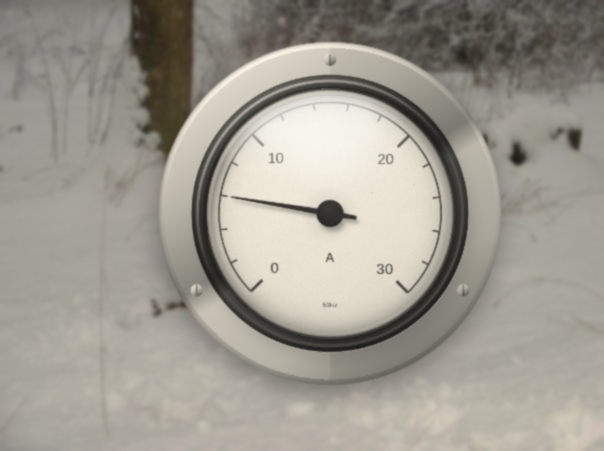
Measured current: 6 A
